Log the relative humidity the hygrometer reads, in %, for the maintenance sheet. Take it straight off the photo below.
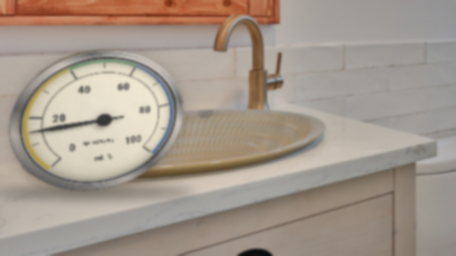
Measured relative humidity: 15 %
